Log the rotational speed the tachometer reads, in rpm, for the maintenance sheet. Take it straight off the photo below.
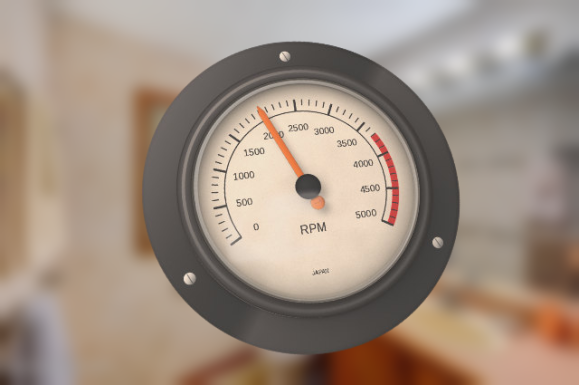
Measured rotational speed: 2000 rpm
